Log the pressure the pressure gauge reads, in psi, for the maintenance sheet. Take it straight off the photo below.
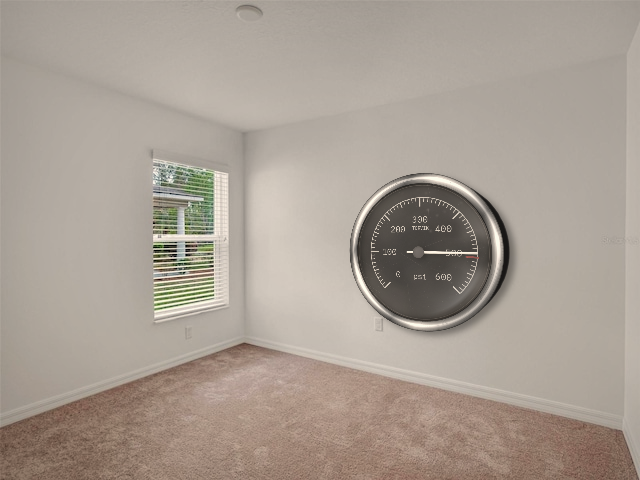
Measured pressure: 500 psi
